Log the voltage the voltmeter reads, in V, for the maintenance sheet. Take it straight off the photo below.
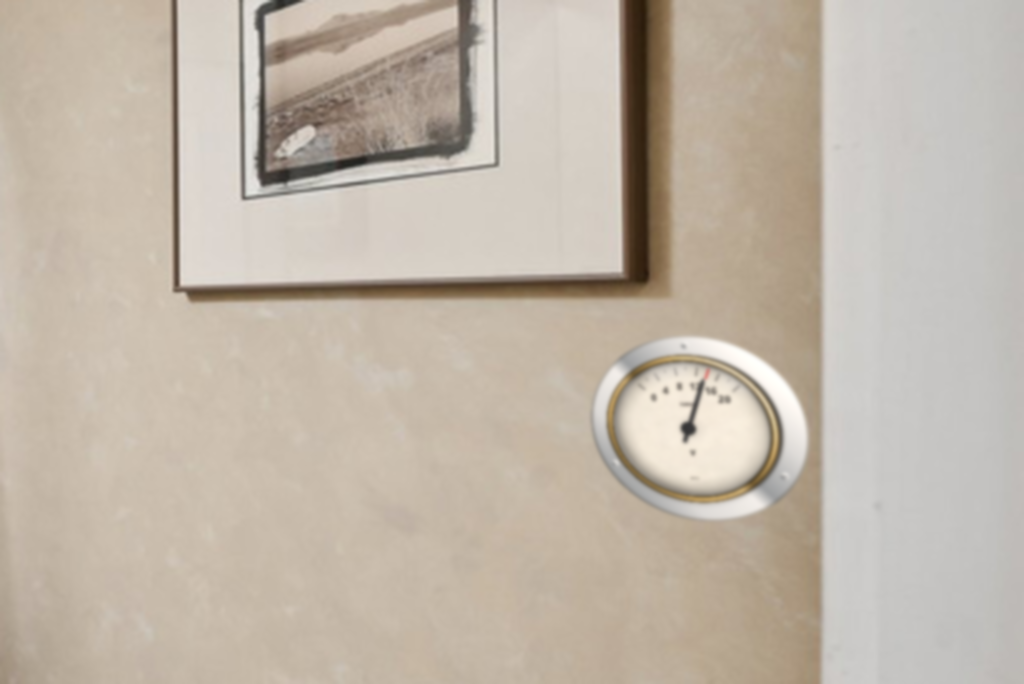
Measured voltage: 14 V
